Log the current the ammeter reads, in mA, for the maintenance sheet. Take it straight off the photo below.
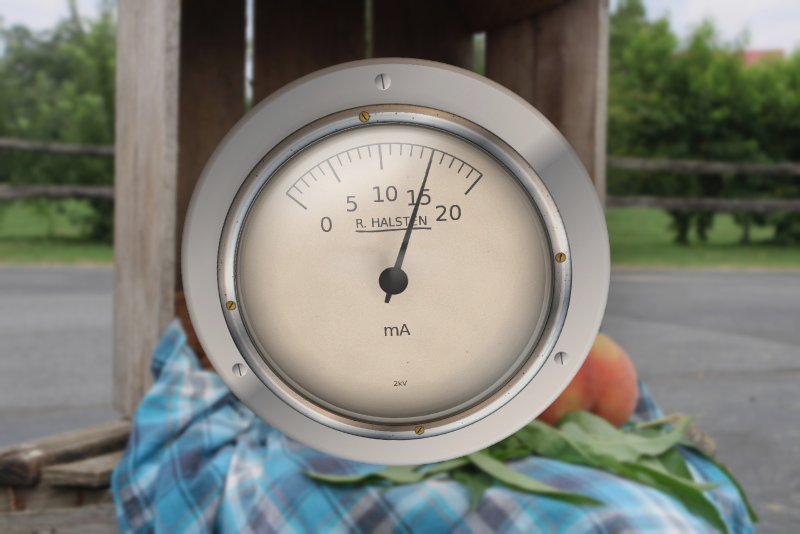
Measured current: 15 mA
